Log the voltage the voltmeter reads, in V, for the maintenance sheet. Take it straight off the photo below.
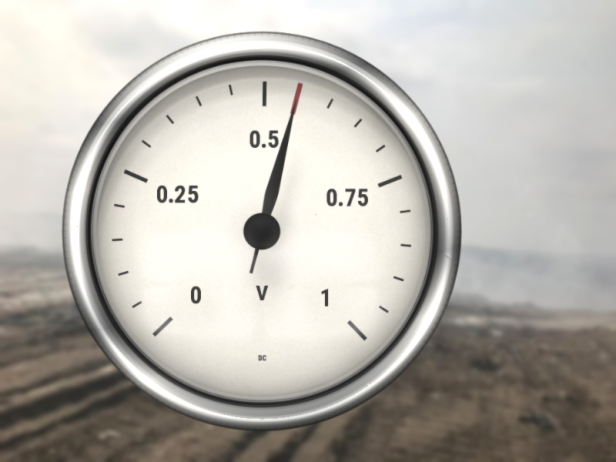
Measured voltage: 0.55 V
